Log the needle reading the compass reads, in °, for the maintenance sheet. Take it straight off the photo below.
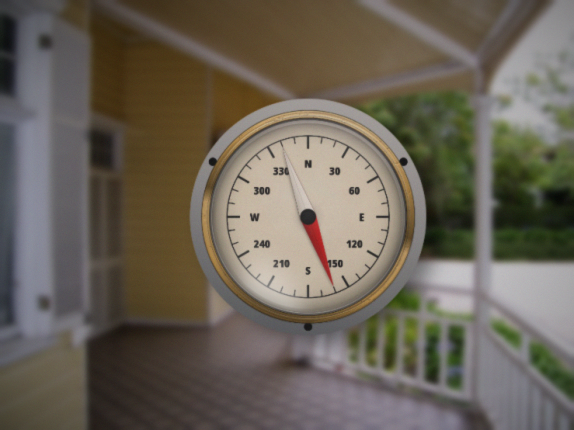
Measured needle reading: 160 °
